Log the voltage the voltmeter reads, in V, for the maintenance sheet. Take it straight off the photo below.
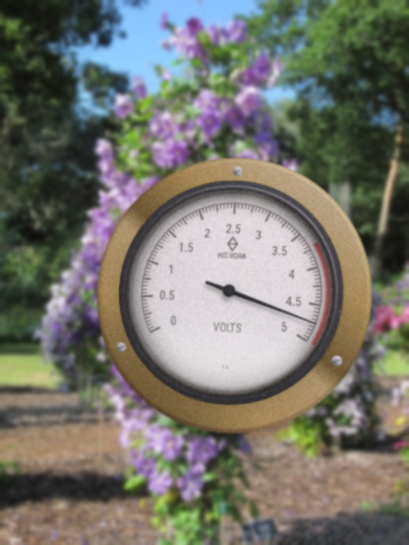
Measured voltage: 4.75 V
